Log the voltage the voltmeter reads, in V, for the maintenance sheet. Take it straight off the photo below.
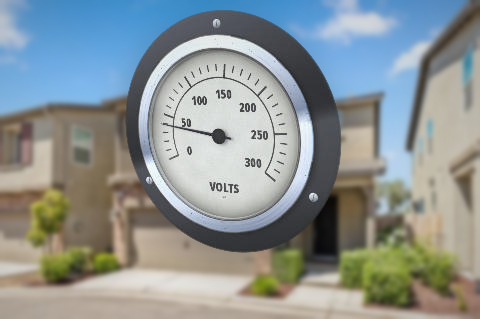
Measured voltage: 40 V
